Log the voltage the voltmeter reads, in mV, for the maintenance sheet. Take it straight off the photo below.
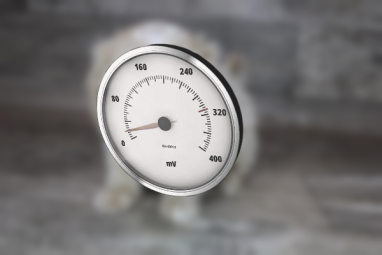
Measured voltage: 20 mV
